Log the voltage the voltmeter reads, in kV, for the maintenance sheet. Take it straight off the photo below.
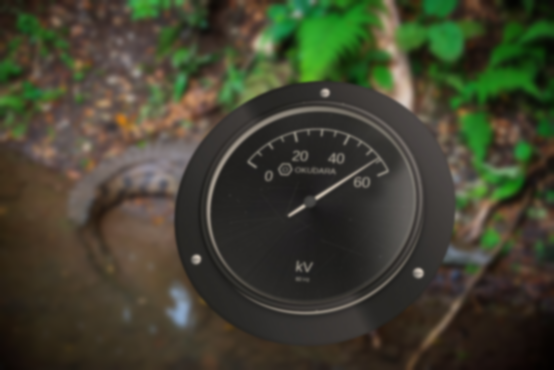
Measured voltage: 55 kV
